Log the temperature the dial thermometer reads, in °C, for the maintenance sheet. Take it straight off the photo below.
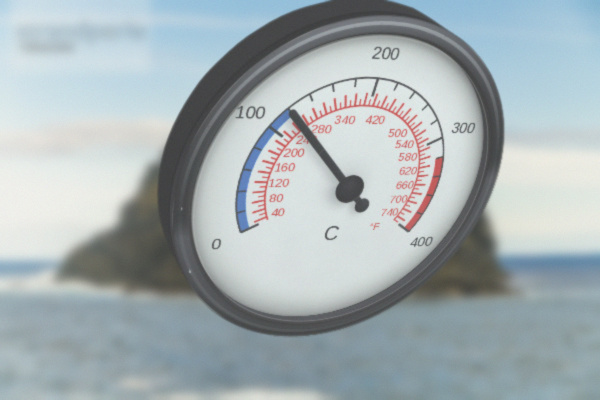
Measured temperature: 120 °C
